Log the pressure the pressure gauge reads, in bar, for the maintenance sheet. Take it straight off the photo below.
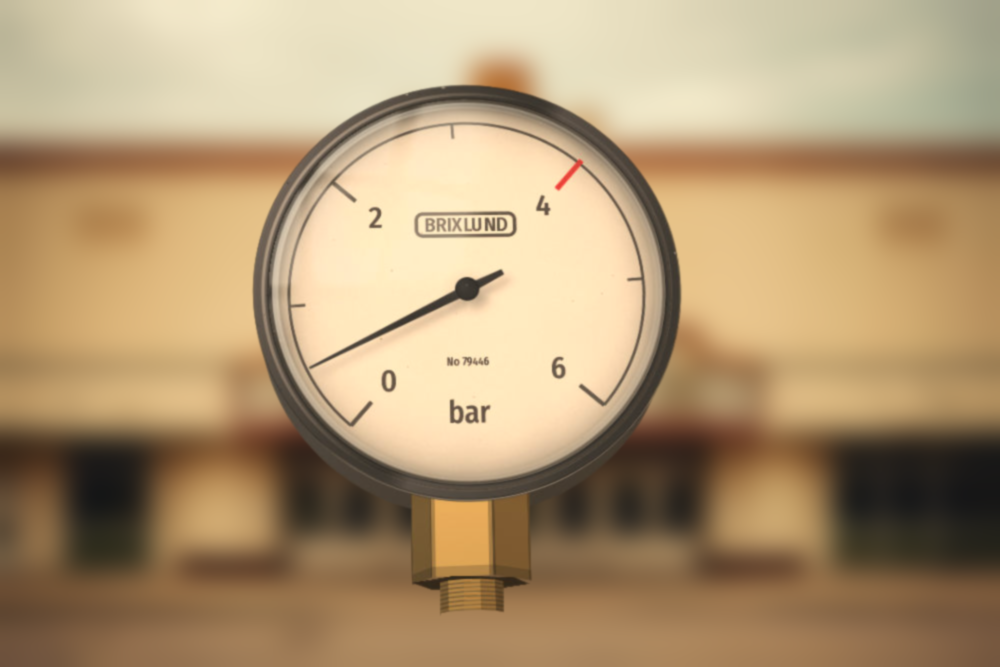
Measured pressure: 0.5 bar
